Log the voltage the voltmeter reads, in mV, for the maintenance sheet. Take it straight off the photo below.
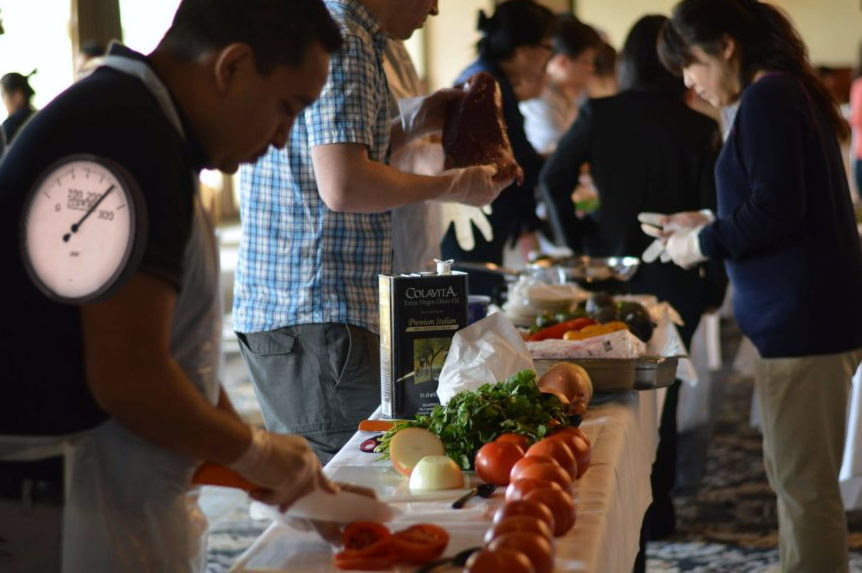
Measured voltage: 250 mV
